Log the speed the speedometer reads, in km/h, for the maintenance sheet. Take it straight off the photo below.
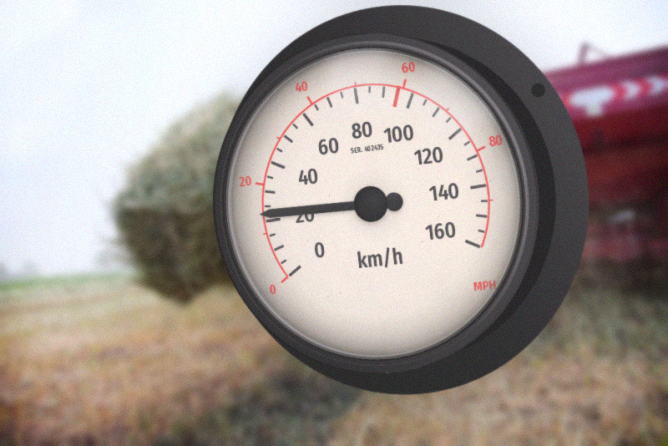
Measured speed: 22.5 km/h
